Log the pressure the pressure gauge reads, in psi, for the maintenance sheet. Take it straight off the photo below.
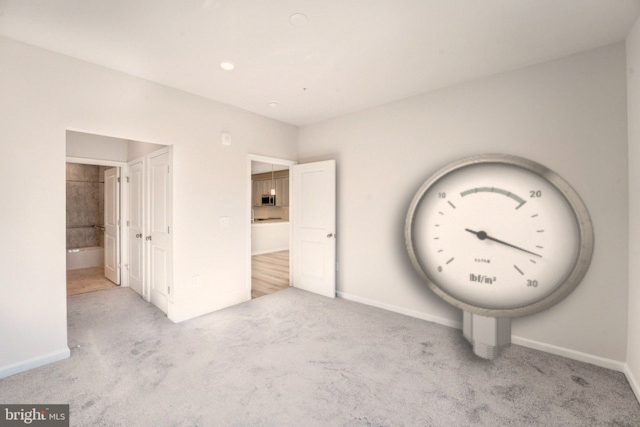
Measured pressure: 27 psi
